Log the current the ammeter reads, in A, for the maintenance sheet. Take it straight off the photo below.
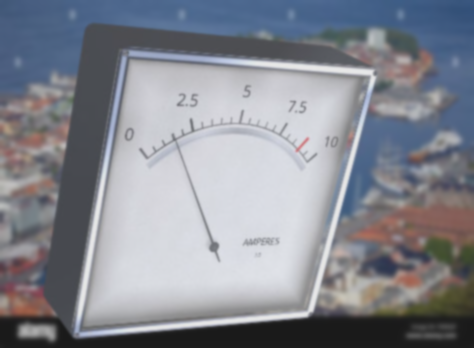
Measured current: 1.5 A
